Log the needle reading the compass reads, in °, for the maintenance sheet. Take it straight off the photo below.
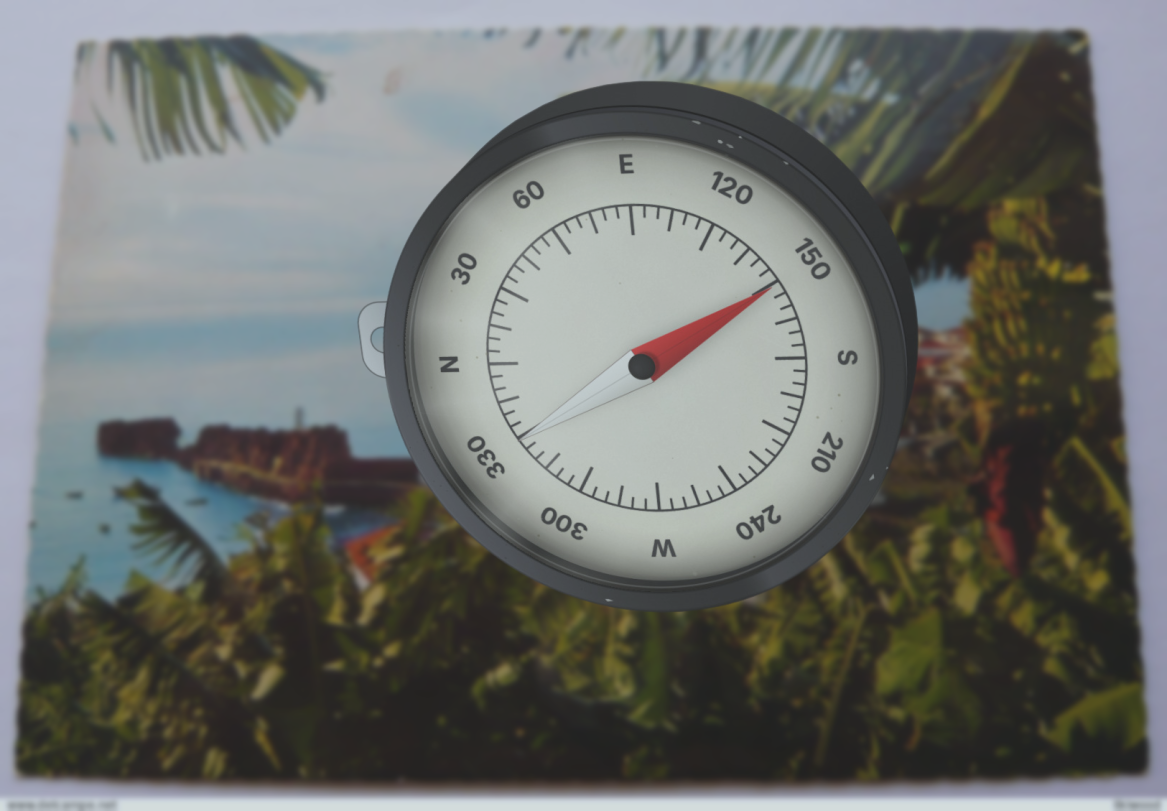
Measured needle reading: 150 °
